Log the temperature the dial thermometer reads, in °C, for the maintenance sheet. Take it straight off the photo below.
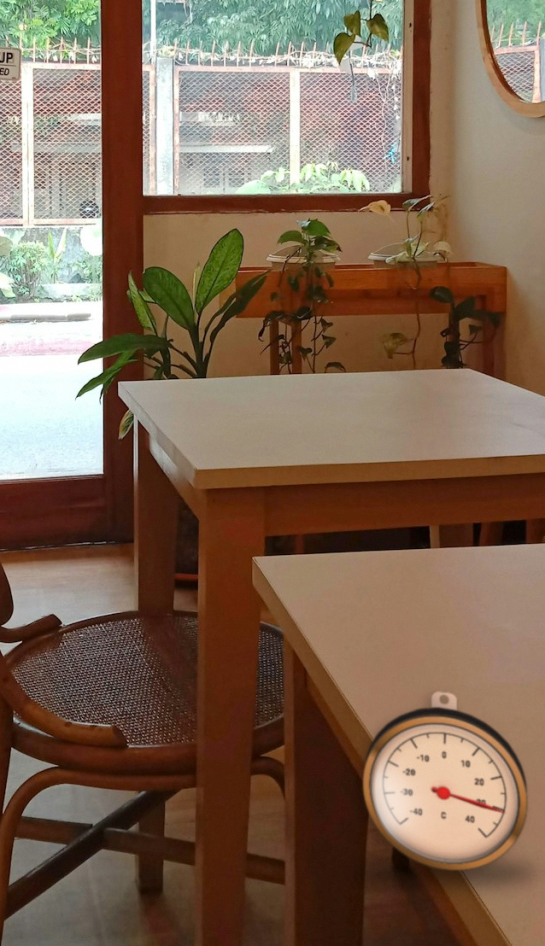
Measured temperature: 30 °C
